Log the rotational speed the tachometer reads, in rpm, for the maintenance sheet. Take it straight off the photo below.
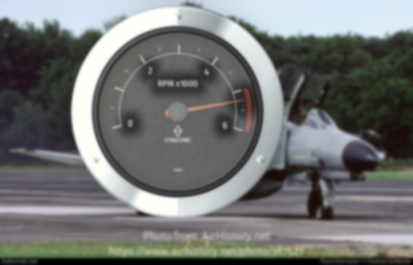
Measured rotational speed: 5250 rpm
